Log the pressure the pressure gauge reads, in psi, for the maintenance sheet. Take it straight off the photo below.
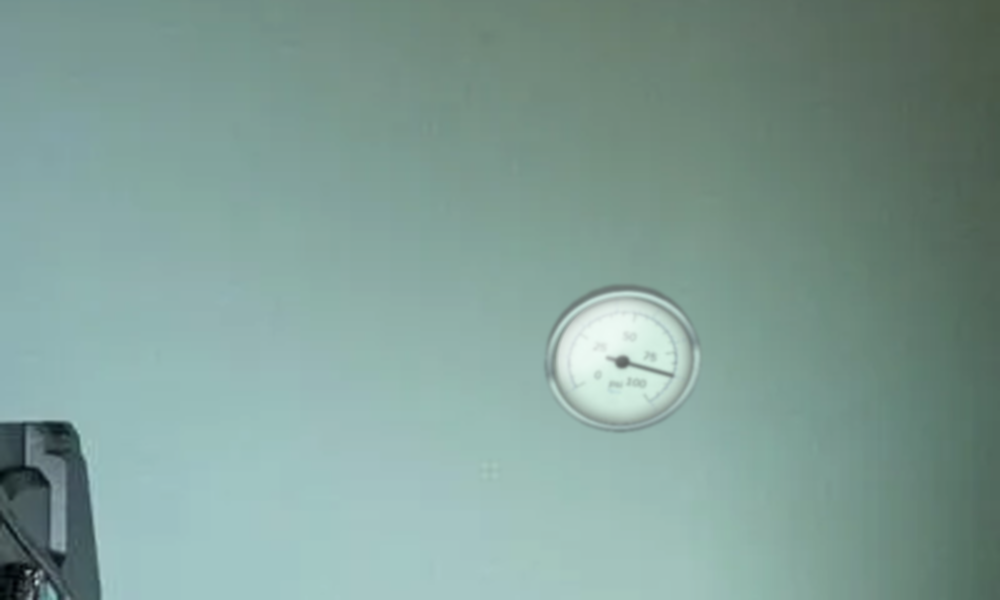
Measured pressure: 85 psi
